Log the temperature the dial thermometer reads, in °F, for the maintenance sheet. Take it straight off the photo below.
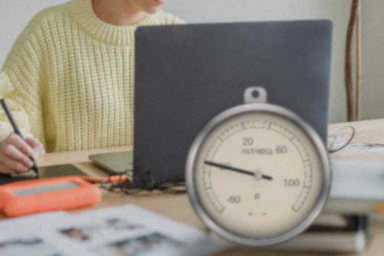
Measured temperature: -20 °F
